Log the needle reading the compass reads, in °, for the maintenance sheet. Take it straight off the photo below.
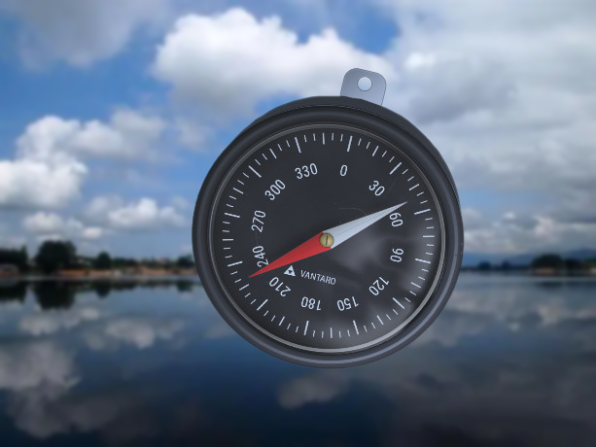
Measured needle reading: 230 °
